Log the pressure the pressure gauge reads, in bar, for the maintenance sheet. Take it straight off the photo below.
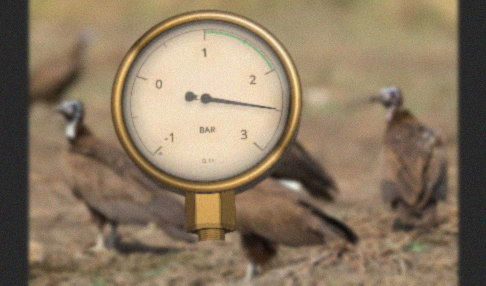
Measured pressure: 2.5 bar
